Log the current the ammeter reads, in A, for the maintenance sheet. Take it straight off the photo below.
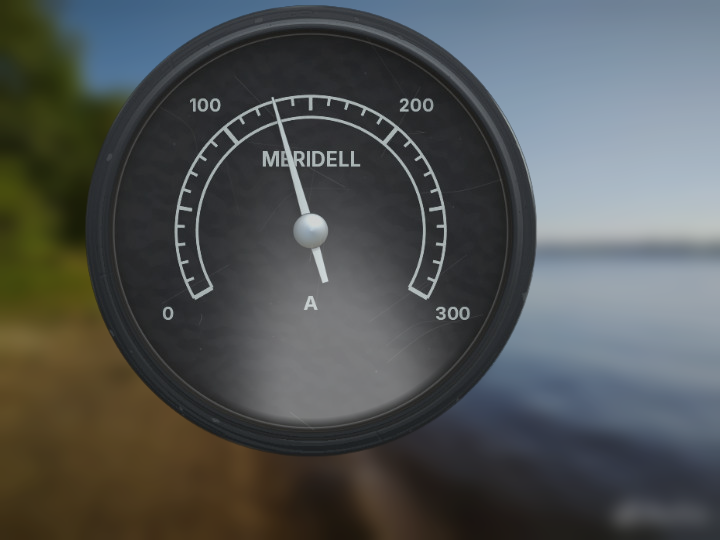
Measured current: 130 A
